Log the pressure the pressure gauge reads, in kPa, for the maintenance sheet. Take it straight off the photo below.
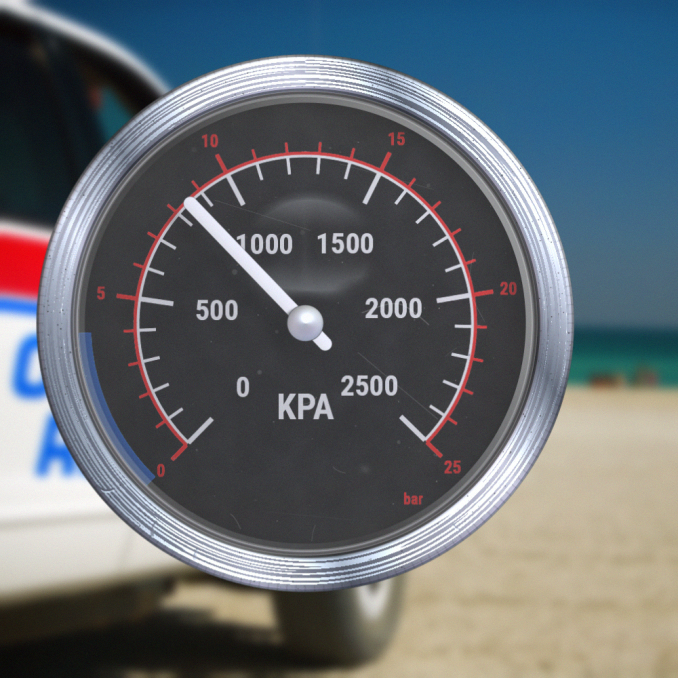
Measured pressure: 850 kPa
